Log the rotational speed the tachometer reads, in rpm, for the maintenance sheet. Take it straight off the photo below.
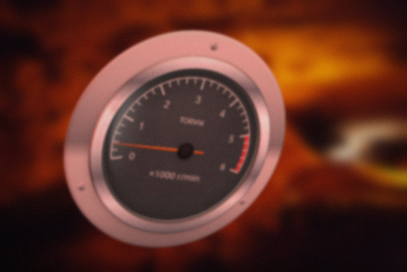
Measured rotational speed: 400 rpm
